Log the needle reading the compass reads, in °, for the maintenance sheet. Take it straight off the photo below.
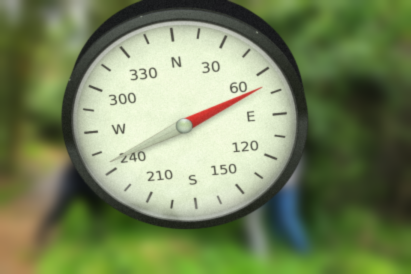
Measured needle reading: 67.5 °
